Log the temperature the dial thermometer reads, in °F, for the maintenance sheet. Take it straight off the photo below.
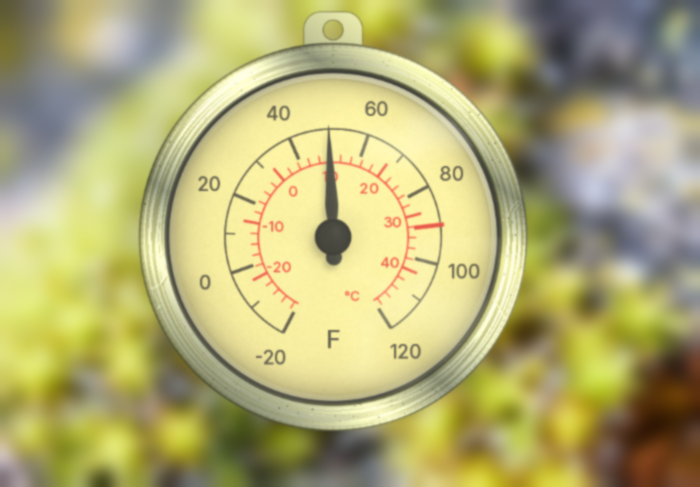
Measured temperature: 50 °F
